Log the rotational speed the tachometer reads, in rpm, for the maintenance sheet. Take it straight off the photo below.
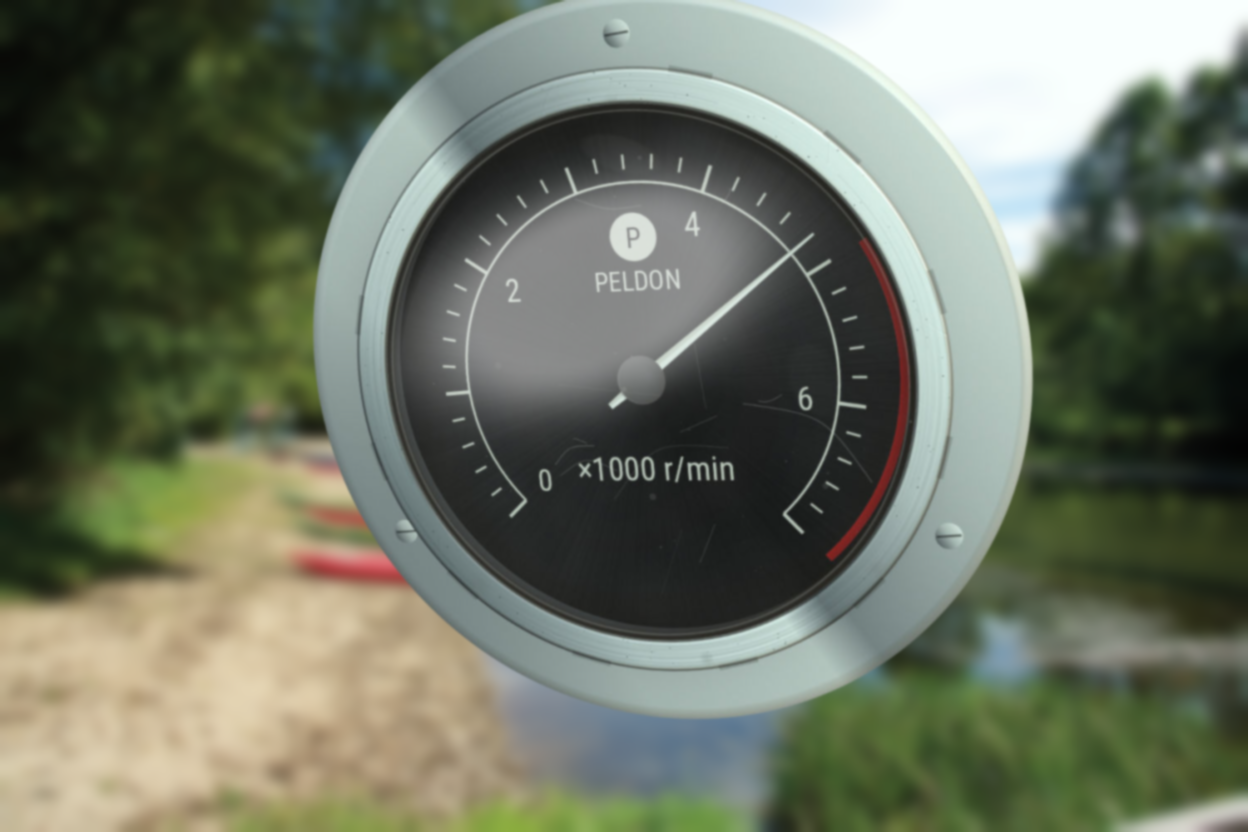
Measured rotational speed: 4800 rpm
